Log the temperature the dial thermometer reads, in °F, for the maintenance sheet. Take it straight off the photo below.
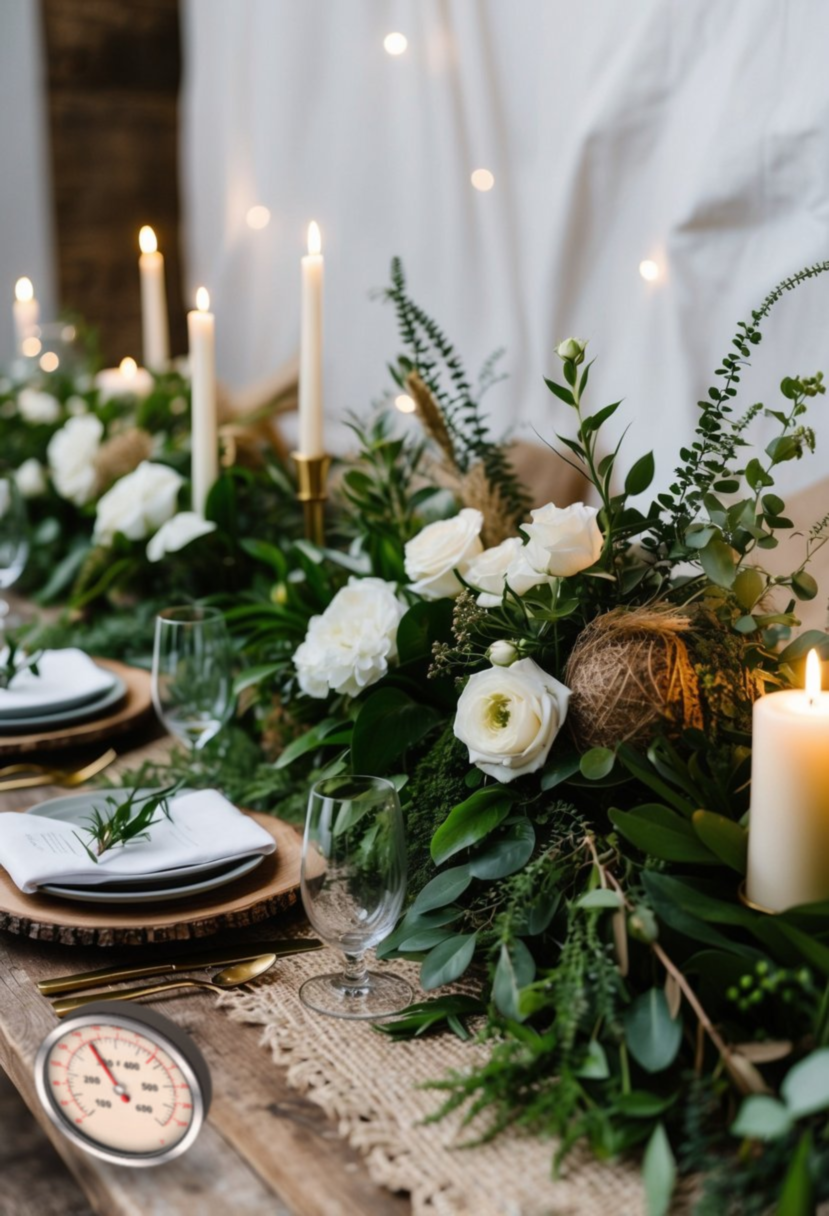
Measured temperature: 300 °F
